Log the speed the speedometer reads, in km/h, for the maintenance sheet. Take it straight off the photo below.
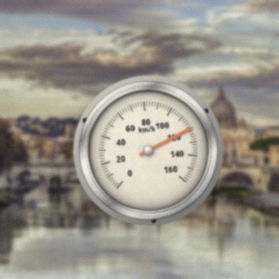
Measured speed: 120 km/h
